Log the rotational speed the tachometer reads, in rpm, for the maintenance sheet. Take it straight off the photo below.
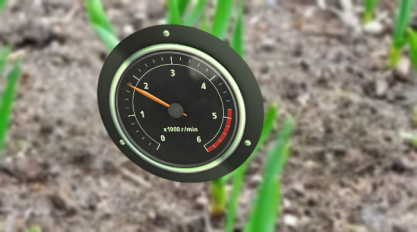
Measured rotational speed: 1800 rpm
